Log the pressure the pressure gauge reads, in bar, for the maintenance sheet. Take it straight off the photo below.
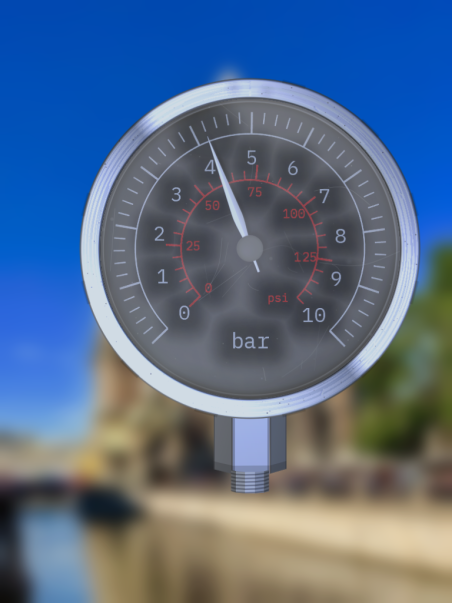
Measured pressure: 4.2 bar
